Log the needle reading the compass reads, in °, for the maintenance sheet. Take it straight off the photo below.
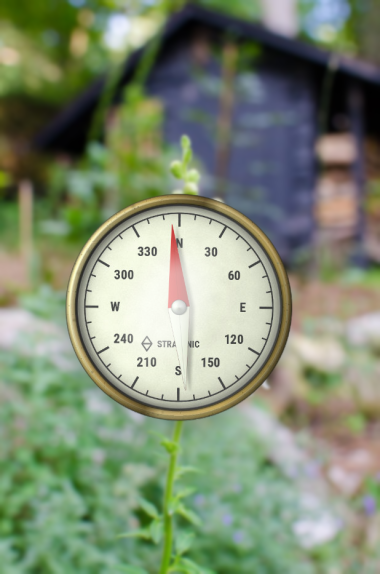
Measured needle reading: 355 °
